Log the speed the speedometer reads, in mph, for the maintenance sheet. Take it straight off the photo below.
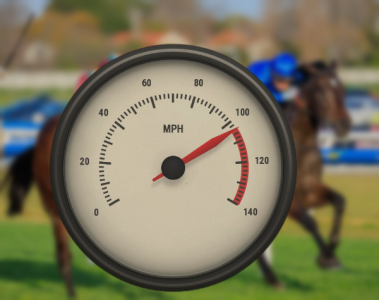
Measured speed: 104 mph
